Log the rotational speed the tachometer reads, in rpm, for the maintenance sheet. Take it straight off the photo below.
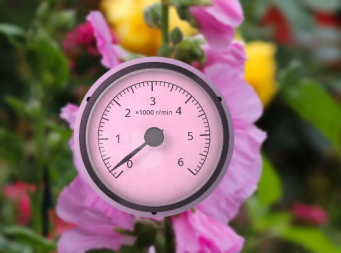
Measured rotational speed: 200 rpm
